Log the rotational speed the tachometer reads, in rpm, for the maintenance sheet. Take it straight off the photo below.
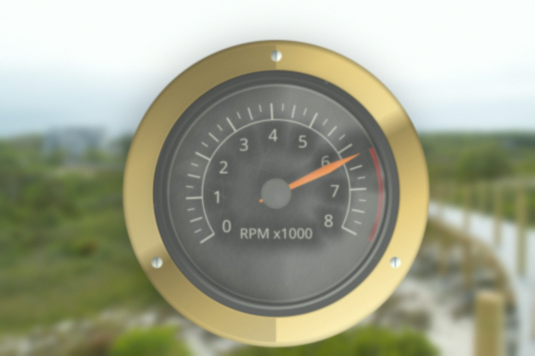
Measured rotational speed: 6250 rpm
